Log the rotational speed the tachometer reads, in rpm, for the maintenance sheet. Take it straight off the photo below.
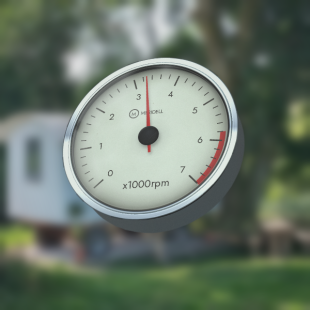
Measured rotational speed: 3300 rpm
